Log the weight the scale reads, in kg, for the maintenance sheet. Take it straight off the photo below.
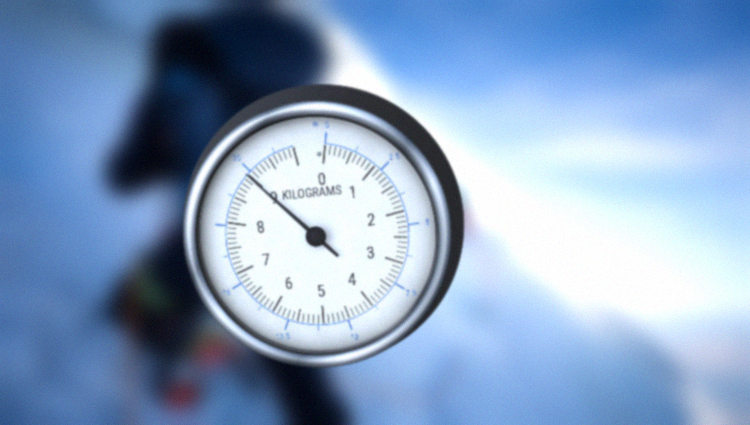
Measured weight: 9 kg
